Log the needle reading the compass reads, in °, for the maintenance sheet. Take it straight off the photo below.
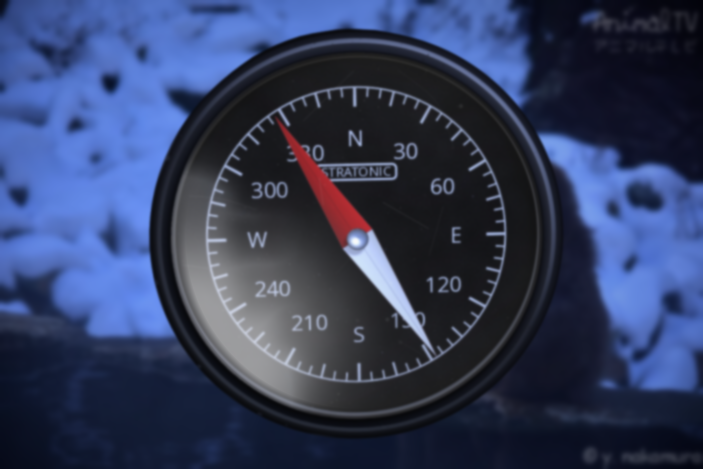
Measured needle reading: 327.5 °
